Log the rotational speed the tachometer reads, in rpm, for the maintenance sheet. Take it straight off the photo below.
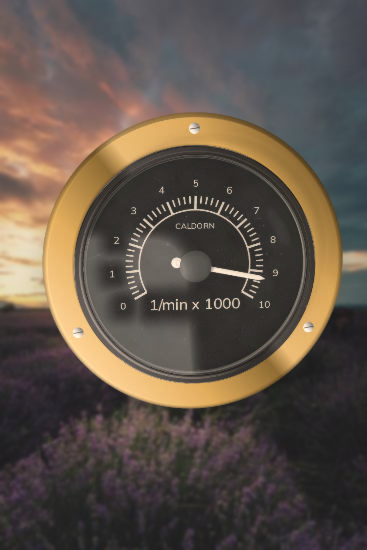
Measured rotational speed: 9200 rpm
